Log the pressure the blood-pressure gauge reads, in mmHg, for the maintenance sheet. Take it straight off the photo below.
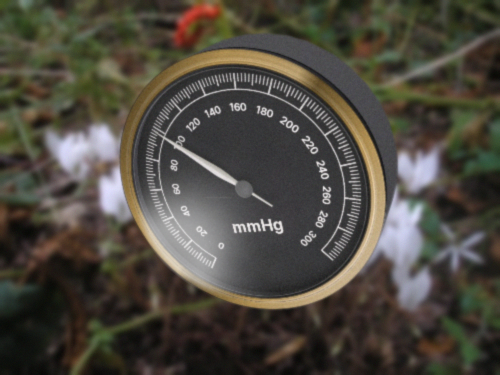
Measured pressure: 100 mmHg
